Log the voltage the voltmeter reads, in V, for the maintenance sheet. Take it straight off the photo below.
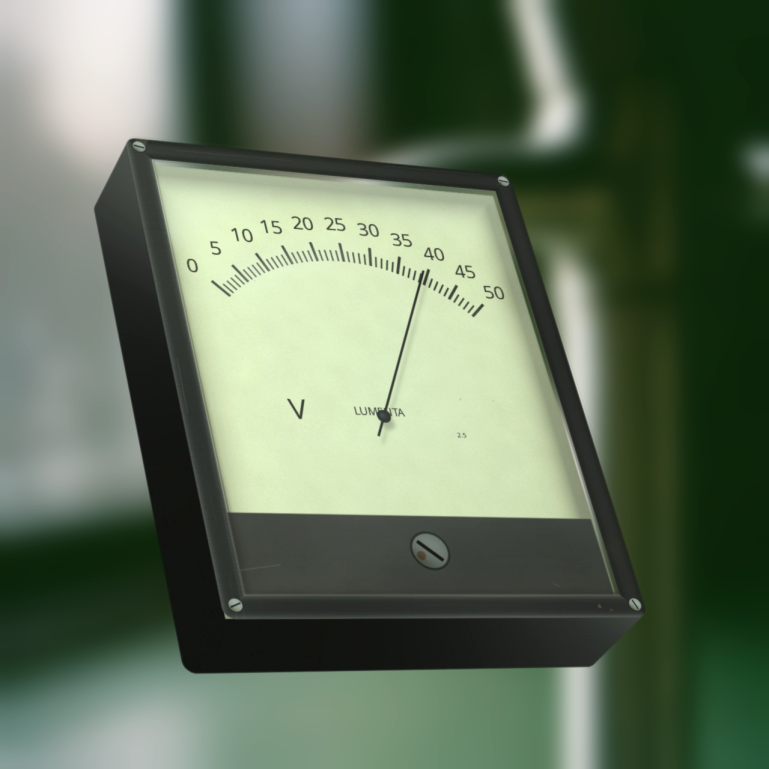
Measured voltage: 39 V
